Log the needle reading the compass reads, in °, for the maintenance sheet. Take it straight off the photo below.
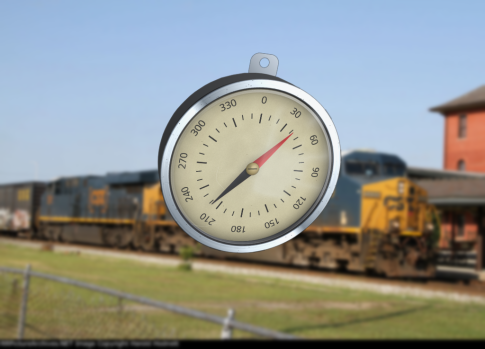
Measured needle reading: 40 °
